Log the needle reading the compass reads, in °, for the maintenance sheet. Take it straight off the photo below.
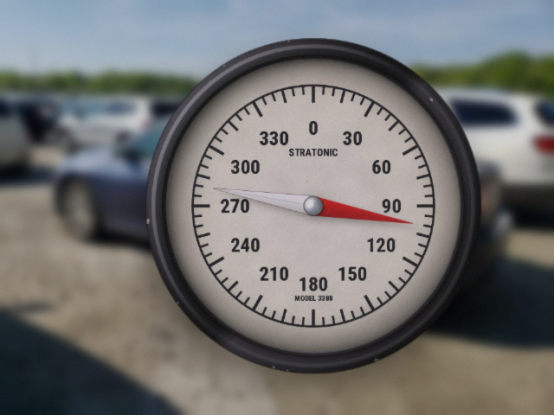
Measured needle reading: 100 °
